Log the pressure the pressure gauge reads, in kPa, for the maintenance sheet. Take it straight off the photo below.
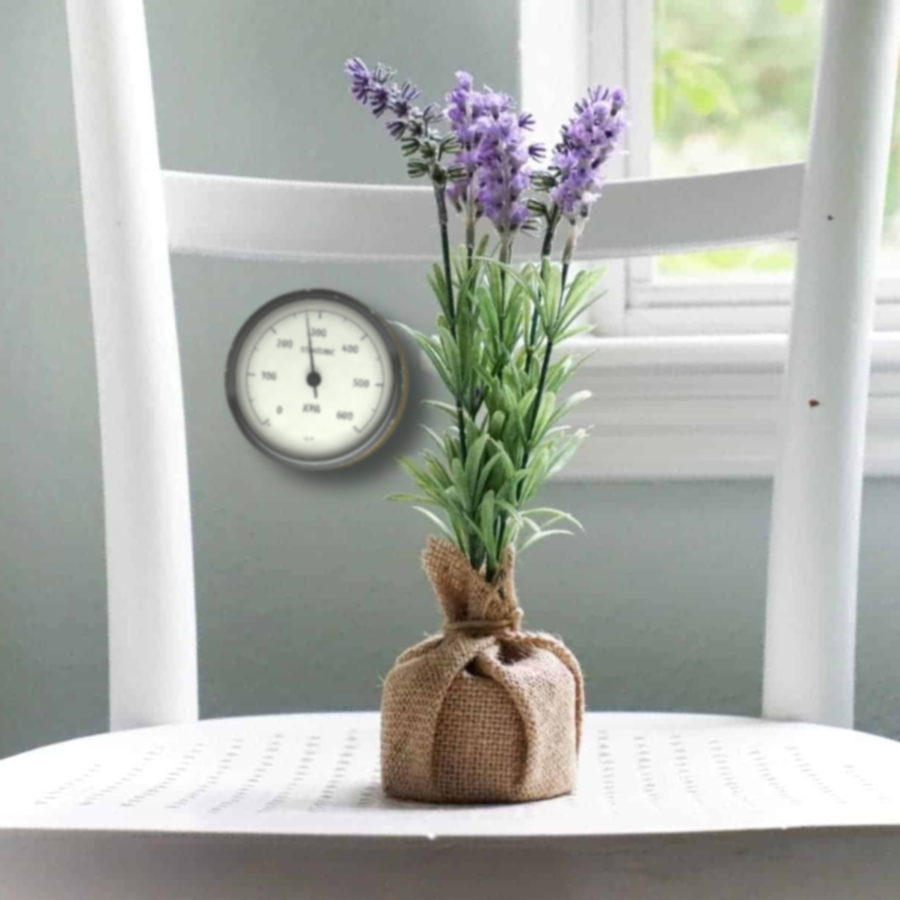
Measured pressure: 275 kPa
